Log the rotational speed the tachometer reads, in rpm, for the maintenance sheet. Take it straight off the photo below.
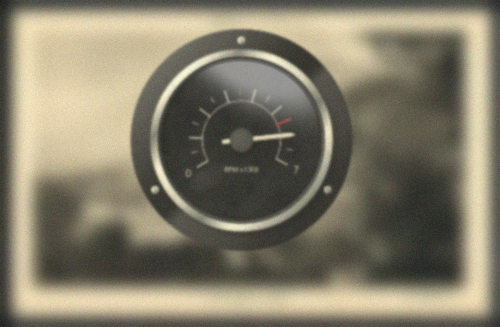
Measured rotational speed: 6000 rpm
